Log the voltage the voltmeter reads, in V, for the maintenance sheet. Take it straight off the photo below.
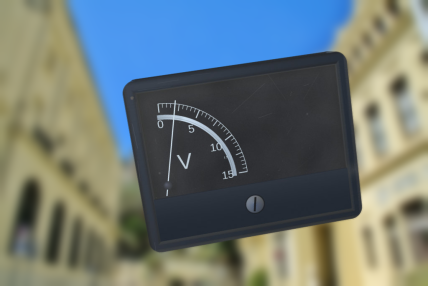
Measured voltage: 2 V
